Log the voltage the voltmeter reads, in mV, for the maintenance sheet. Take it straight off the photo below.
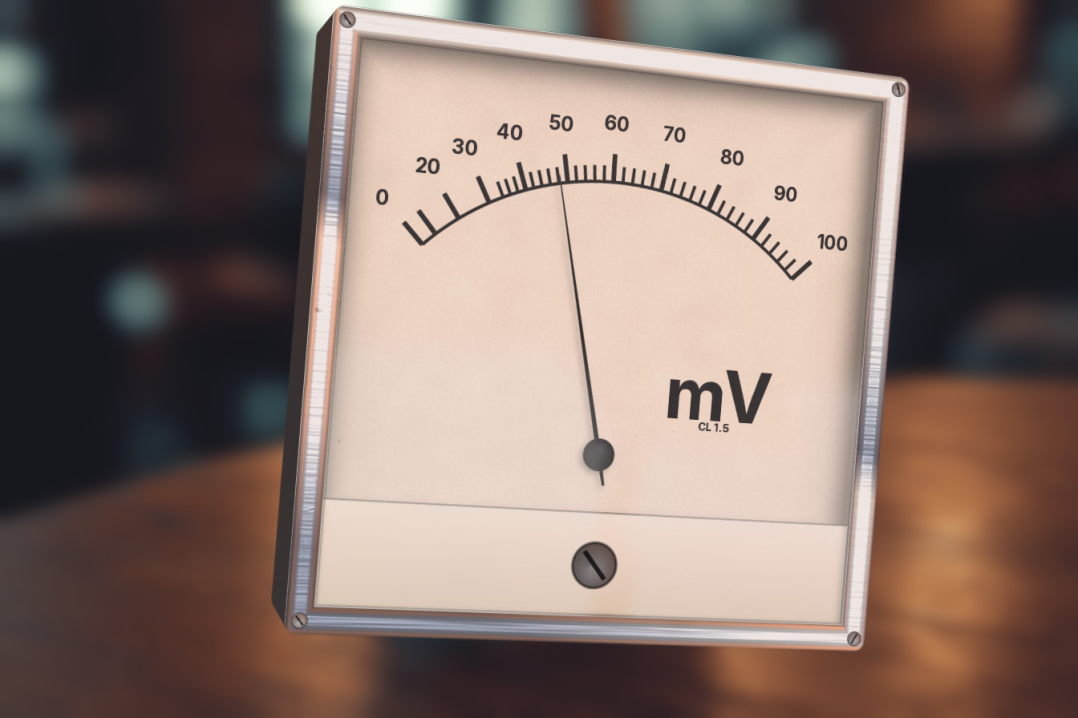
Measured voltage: 48 mV
